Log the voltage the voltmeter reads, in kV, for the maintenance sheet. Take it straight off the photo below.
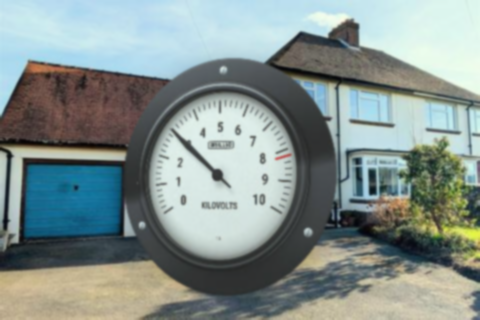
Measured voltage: 3 kV
